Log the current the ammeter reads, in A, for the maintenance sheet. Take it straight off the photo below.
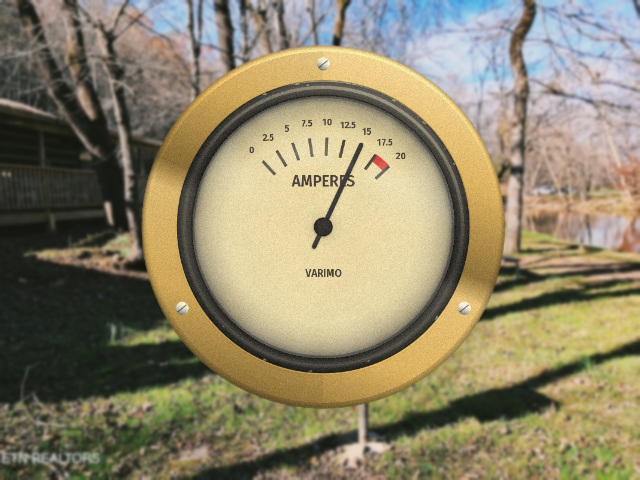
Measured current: 15 A
